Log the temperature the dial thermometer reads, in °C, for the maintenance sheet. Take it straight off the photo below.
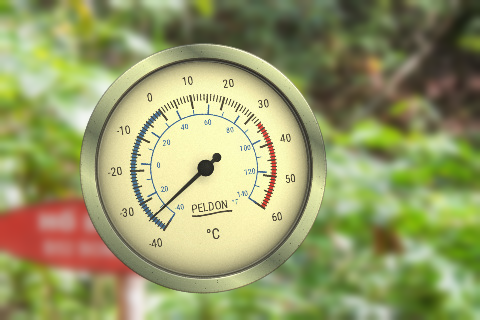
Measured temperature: -35 °C
